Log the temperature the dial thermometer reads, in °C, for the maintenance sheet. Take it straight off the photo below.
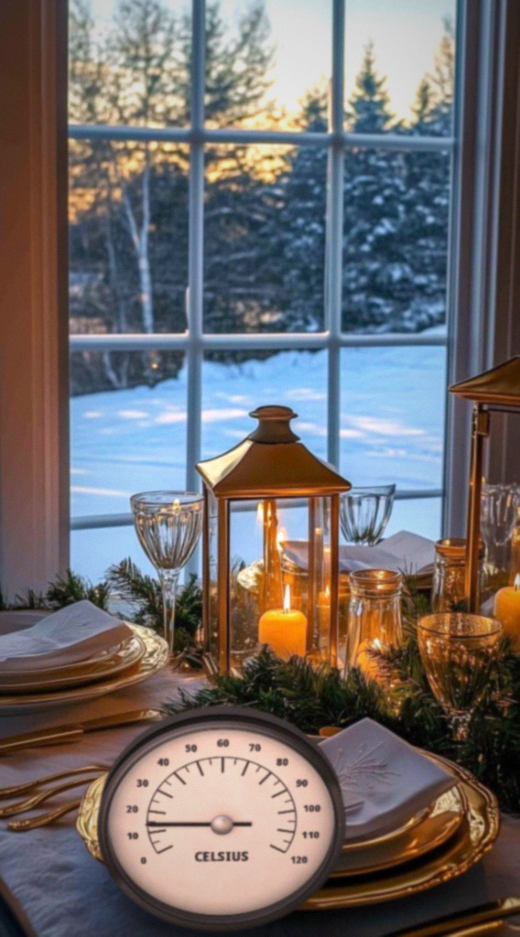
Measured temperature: 15 °C
